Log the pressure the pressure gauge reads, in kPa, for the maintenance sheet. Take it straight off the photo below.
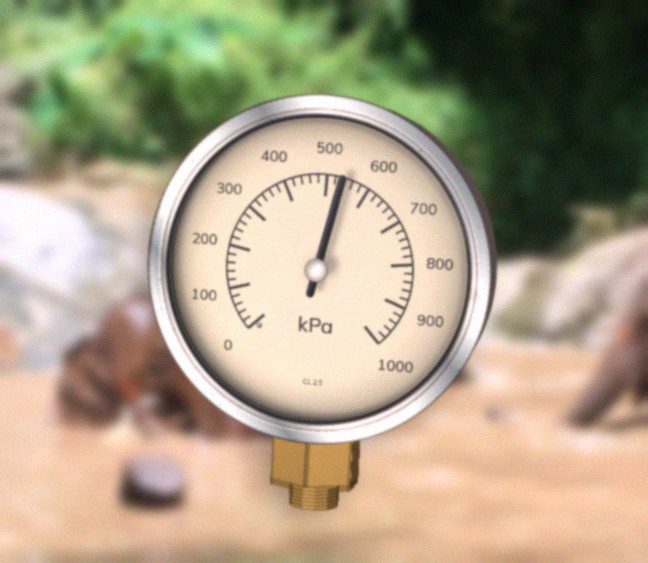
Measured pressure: 540 kPa
